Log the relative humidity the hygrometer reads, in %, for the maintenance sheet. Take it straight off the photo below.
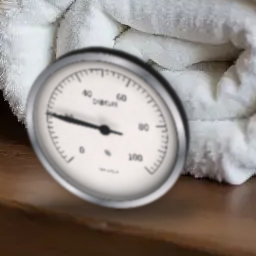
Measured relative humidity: 20 %
